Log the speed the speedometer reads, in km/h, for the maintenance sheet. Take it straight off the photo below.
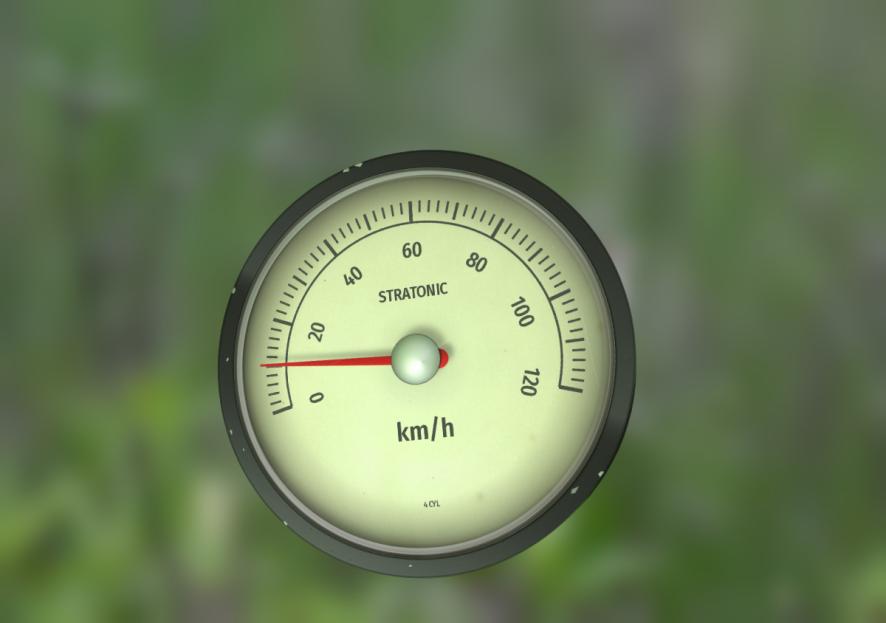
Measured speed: 10 km/h
